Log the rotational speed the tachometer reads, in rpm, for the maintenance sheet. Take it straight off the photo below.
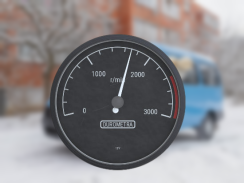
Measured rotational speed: 1700 rpm
